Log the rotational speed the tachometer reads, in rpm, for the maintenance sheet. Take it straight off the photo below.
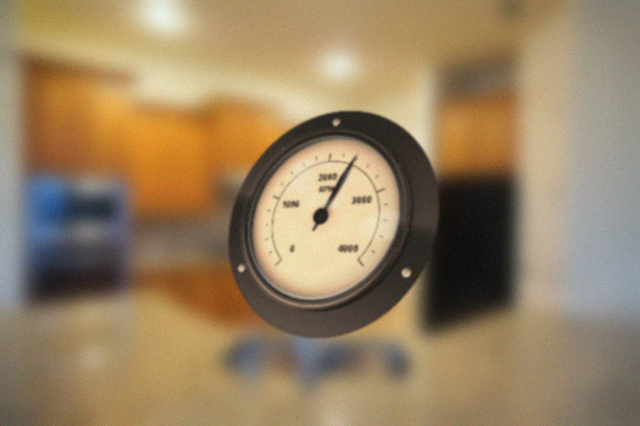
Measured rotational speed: 2400 rpm
